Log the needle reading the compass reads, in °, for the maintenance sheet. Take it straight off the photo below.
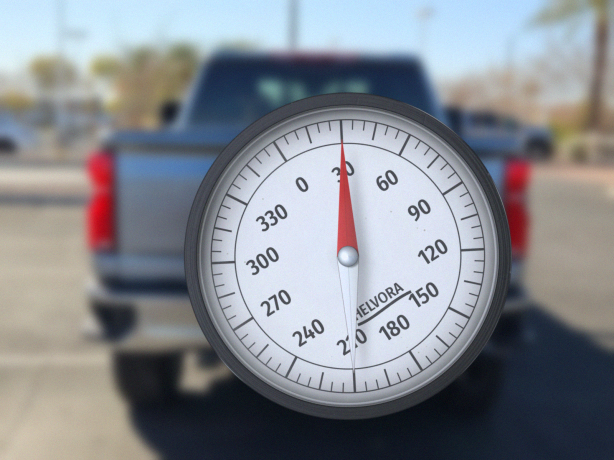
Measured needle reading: 30 °
